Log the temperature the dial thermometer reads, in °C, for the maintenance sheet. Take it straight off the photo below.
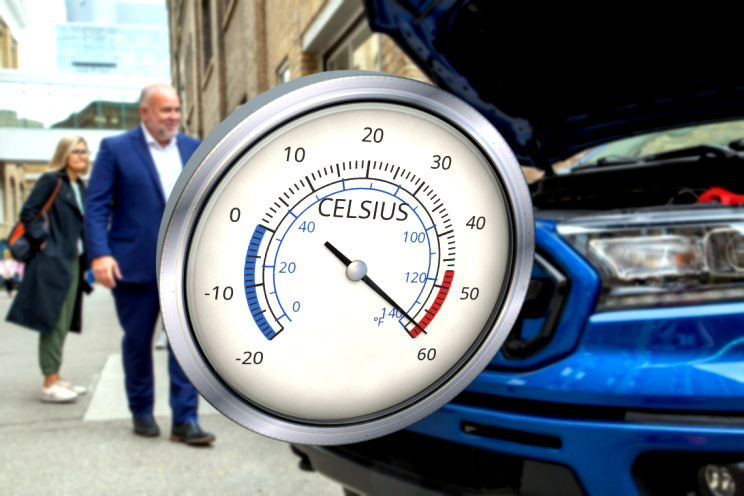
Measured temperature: 58 °C
